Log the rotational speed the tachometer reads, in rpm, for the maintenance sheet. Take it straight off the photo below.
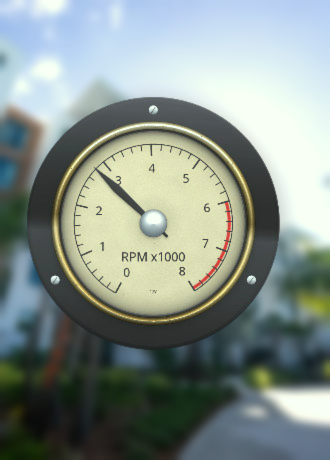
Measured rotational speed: 2800 rpm
